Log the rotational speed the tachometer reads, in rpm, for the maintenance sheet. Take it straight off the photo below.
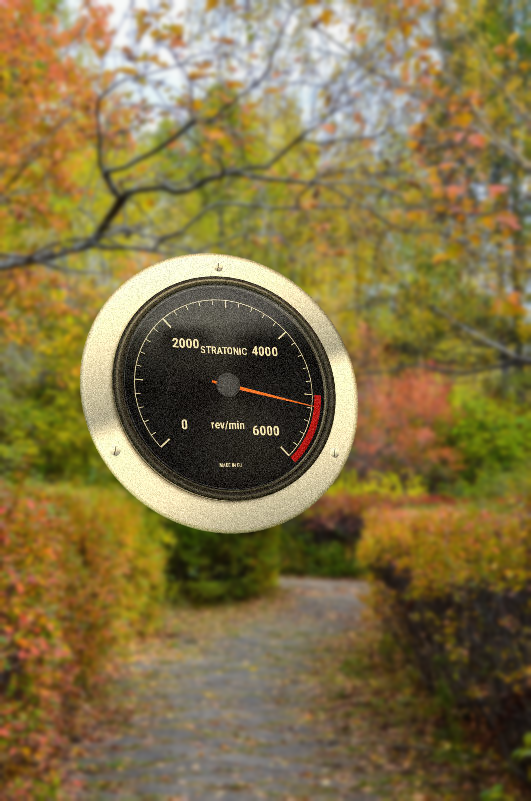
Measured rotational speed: 5200 rpm
